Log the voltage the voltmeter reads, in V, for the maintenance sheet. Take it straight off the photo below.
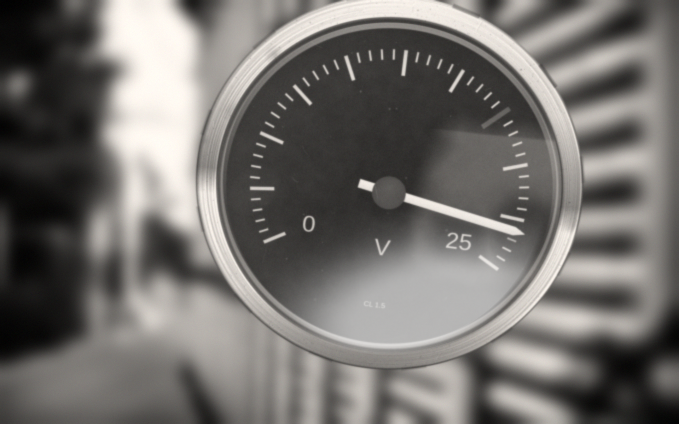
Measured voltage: 23 V
